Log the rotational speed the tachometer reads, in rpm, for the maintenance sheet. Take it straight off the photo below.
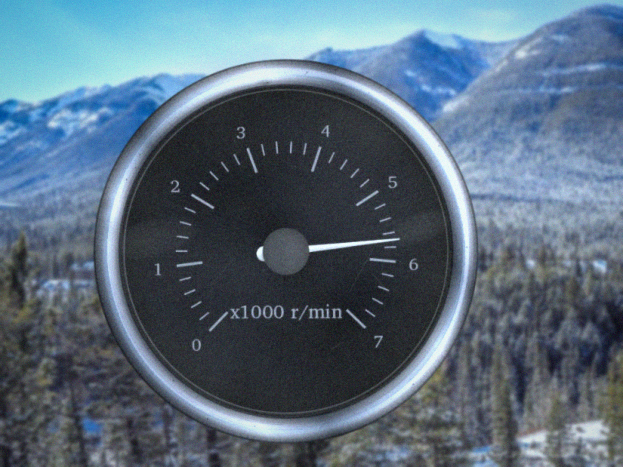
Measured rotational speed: 5700 rpm
